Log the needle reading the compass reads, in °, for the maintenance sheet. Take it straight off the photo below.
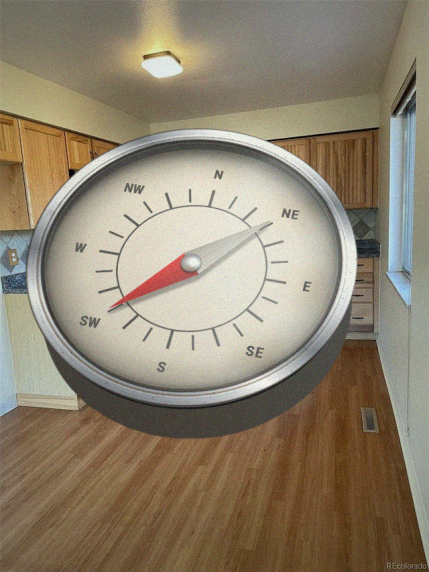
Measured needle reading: 225 °
